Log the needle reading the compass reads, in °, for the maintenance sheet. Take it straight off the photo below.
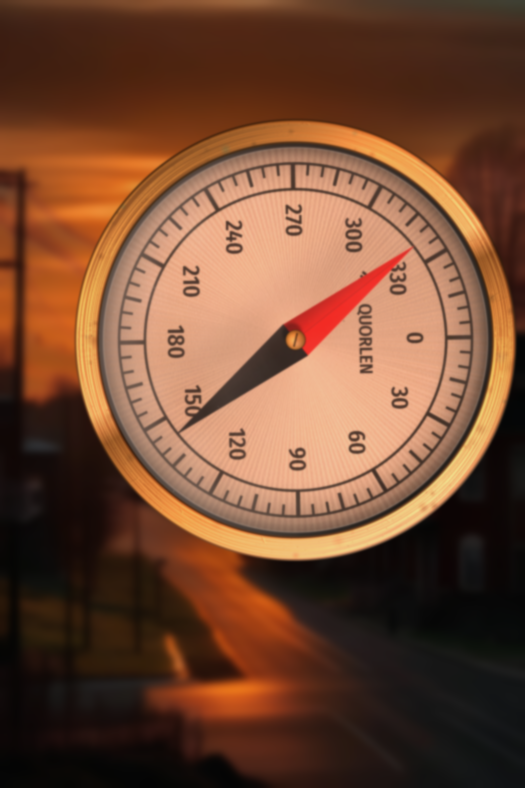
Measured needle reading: 322.5 °
